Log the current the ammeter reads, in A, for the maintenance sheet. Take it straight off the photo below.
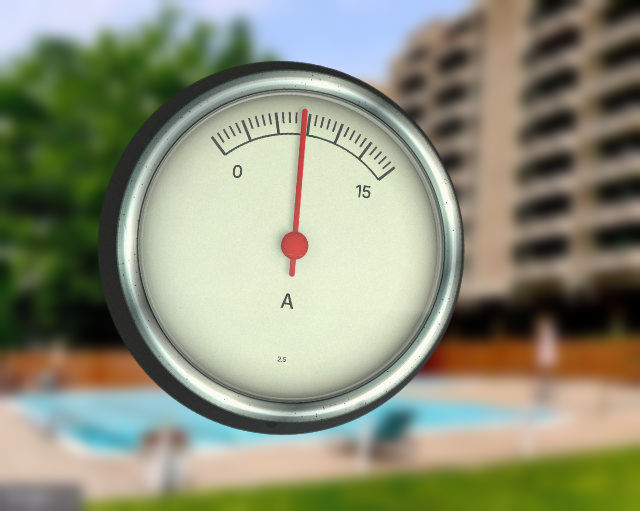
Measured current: 7 A
